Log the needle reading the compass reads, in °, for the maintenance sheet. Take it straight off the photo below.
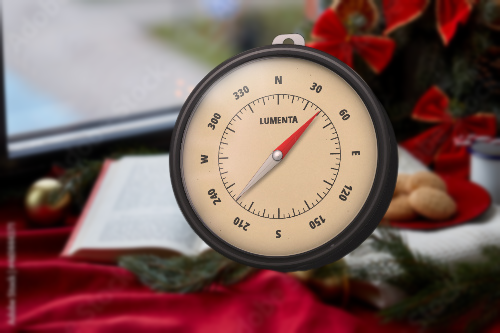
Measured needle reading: 45 °
